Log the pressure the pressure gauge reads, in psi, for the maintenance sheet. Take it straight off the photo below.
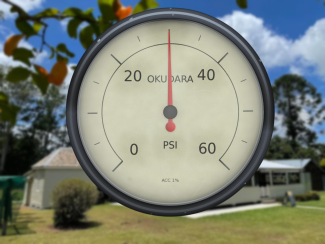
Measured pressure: 30 psi
